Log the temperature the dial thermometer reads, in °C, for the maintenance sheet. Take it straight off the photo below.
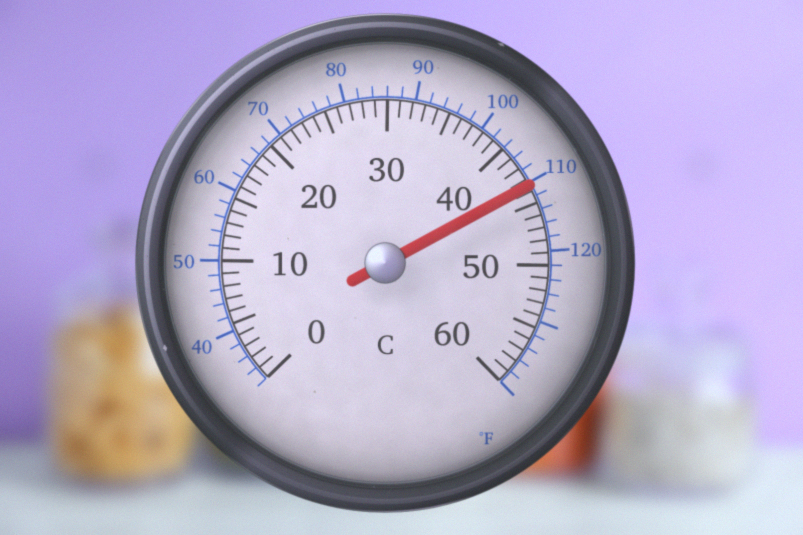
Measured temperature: 43.5 °C
